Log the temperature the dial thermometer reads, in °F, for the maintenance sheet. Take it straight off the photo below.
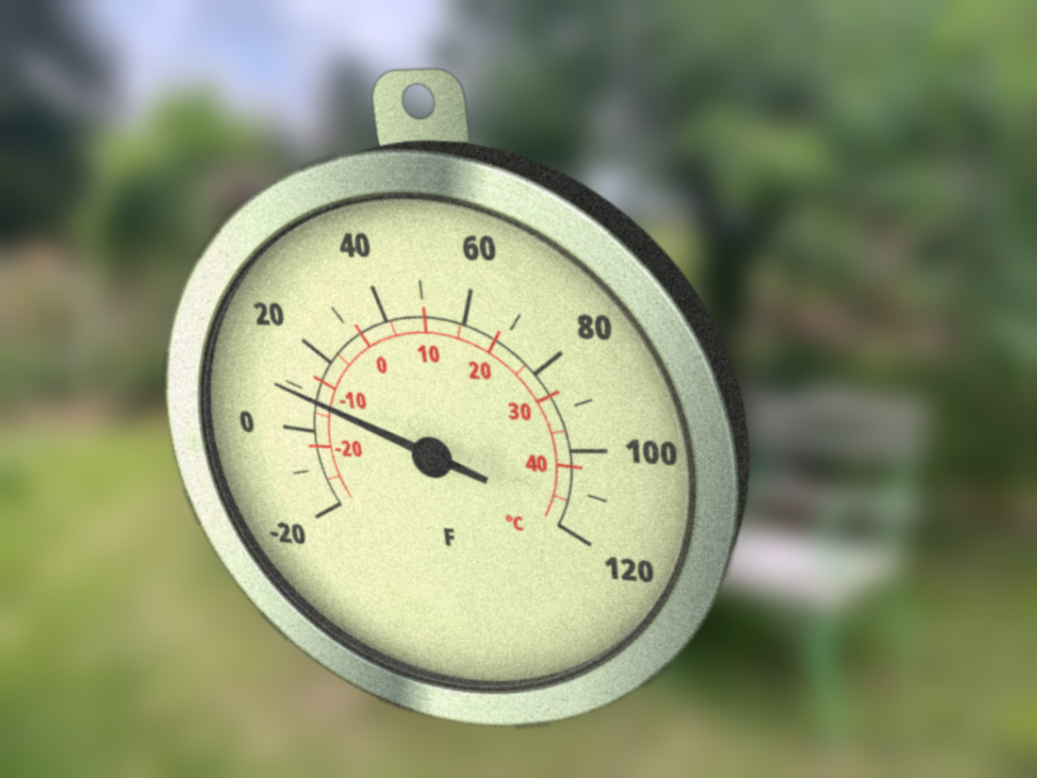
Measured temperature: 10 °F
